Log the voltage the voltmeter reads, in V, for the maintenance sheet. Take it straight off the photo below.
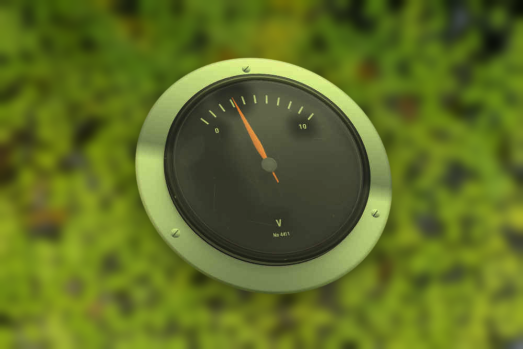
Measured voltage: 3 V
